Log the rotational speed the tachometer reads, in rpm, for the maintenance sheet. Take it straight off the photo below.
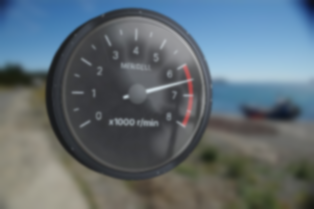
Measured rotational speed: 6500 rpm
